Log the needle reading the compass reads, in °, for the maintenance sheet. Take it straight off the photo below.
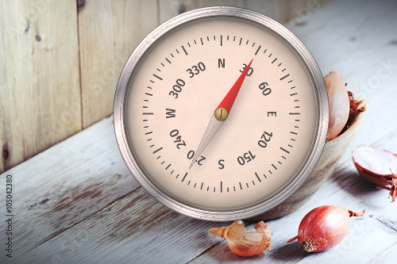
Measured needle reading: 30 °
